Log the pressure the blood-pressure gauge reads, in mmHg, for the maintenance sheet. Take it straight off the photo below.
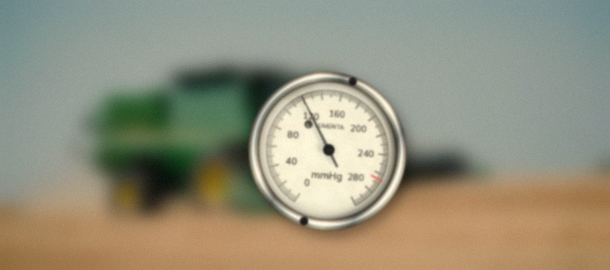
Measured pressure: 120 mmHg
